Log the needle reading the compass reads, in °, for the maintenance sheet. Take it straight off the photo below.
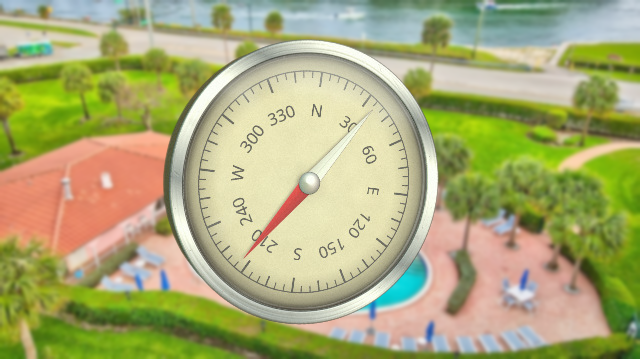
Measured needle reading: 215 °
